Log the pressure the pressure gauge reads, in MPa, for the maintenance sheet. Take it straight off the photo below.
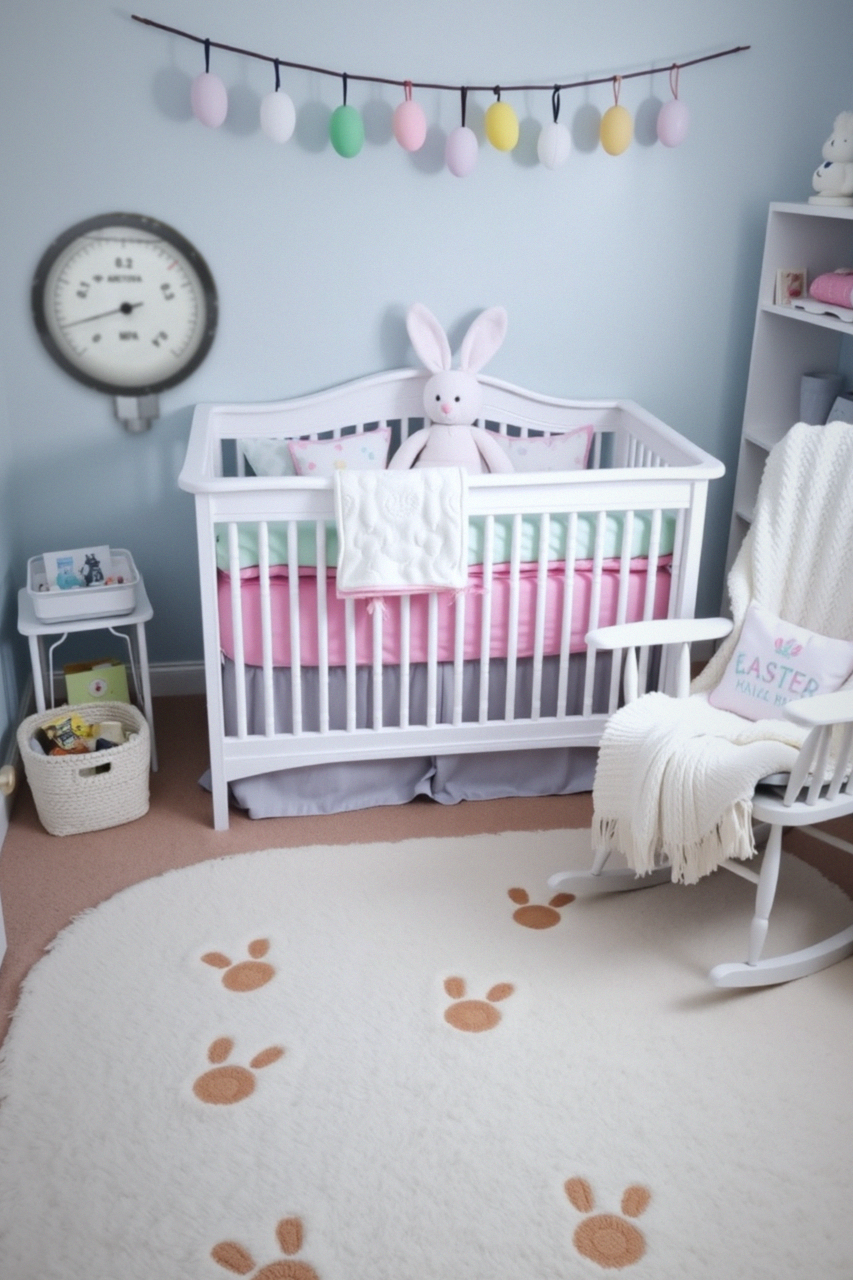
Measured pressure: 0.04 MPa
